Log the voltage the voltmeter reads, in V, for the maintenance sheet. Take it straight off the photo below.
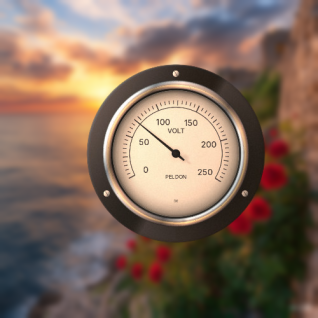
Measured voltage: 70 V
